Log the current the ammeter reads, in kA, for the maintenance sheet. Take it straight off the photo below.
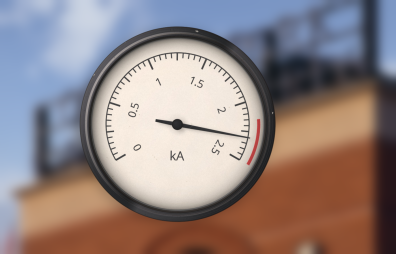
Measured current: 2.3 kA
